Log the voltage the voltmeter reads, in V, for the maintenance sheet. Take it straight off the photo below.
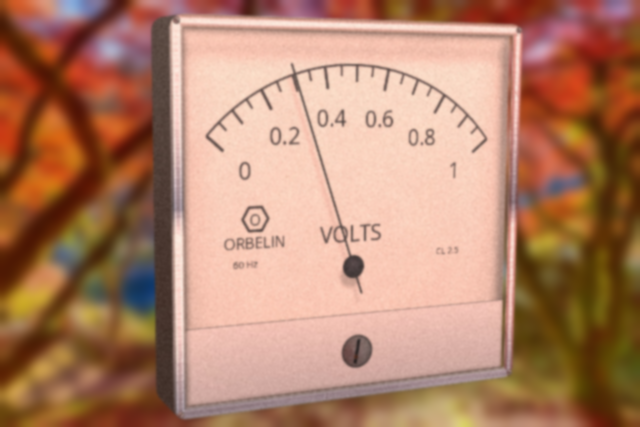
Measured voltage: 0.3 V
